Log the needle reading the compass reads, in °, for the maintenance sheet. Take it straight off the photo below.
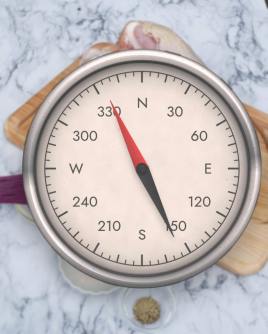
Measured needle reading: 335 °
